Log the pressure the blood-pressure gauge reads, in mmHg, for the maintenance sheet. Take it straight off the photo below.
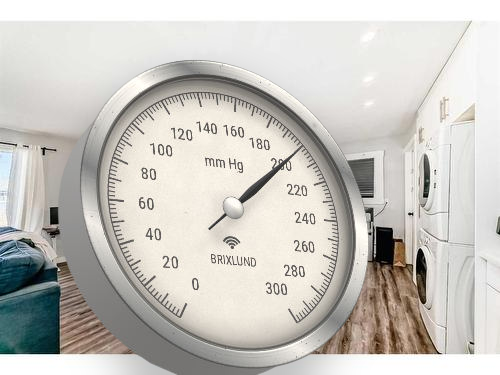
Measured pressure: 200 mmHg
